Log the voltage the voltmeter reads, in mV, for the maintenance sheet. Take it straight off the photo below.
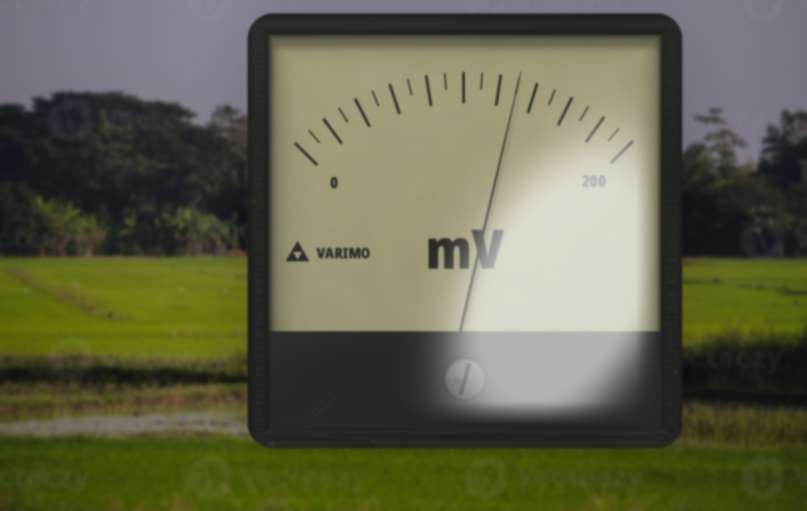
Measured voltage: 130 mV
